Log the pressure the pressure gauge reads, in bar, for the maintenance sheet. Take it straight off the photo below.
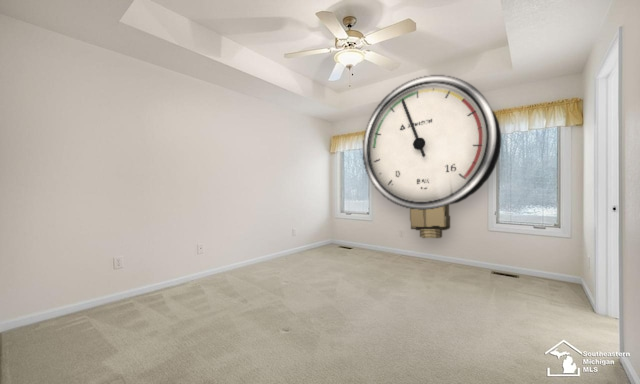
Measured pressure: 7 bar
